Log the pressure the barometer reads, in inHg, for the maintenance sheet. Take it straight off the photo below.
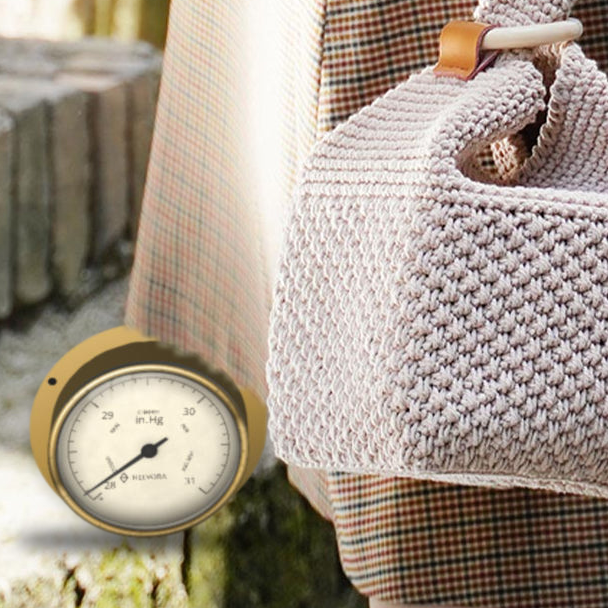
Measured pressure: 28.1 inHg
